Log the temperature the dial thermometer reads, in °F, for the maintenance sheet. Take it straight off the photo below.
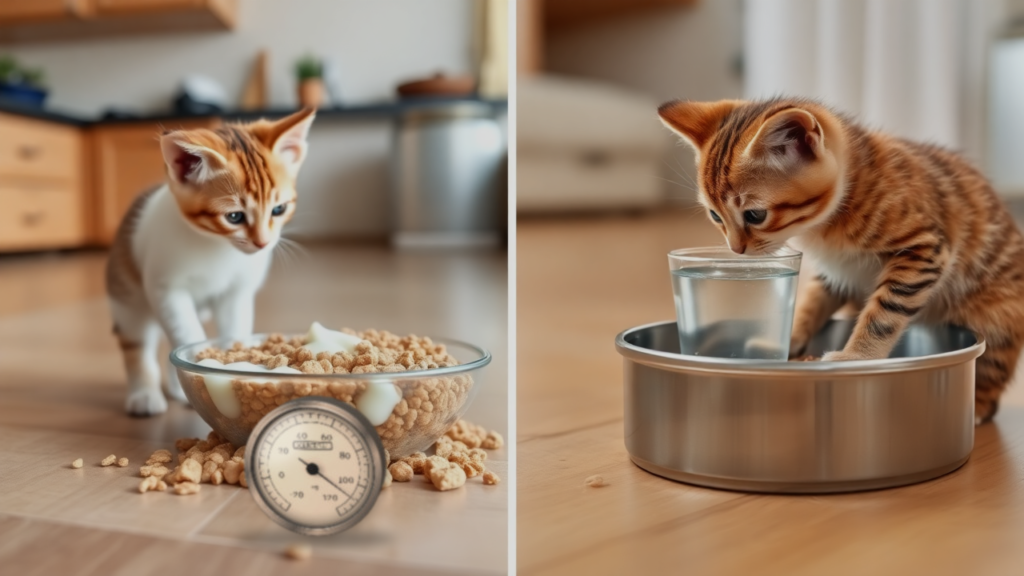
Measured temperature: 108 °F
